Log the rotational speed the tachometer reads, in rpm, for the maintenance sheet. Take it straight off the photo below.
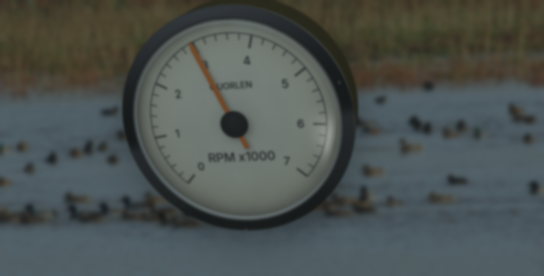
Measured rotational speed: 3000 rpm
